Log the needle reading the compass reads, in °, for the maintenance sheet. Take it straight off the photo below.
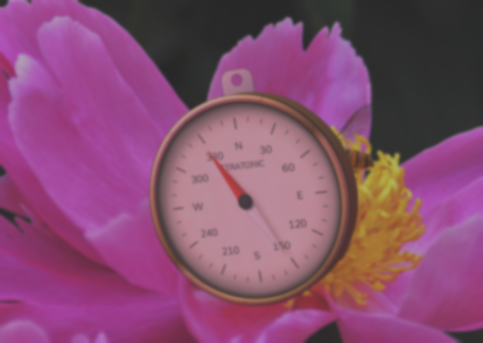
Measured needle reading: 330 °
